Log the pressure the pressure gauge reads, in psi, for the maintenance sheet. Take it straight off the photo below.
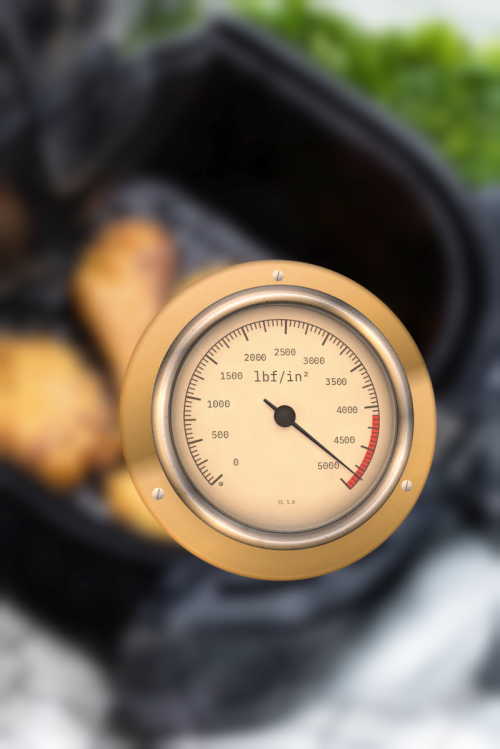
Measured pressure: 4850 psi
